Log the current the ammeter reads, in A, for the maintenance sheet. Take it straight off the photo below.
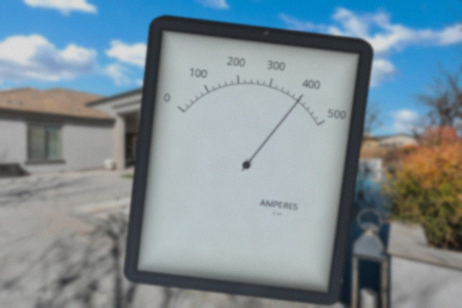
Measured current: 400 A
